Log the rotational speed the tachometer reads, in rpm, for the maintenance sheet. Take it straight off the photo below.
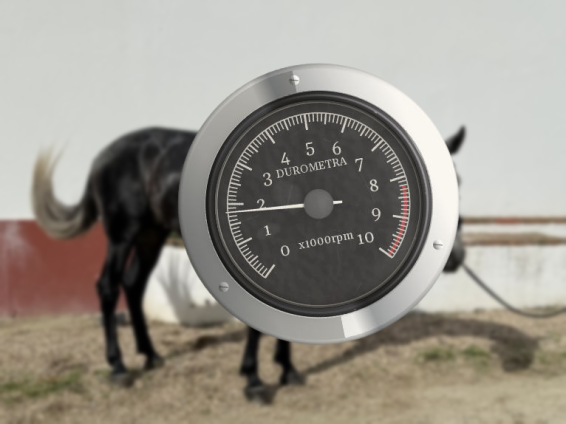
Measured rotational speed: 1800 rpm
